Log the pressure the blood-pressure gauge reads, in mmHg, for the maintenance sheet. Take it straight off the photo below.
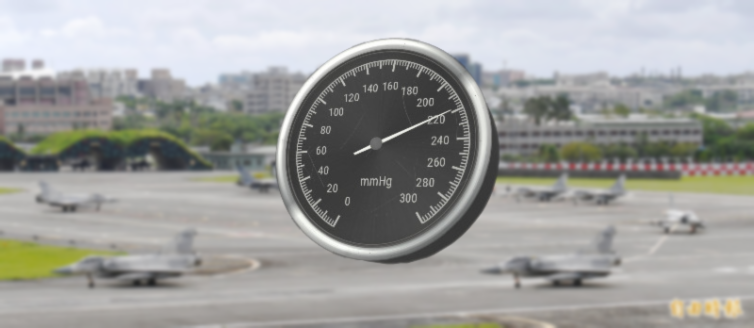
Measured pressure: 220 mmHg
